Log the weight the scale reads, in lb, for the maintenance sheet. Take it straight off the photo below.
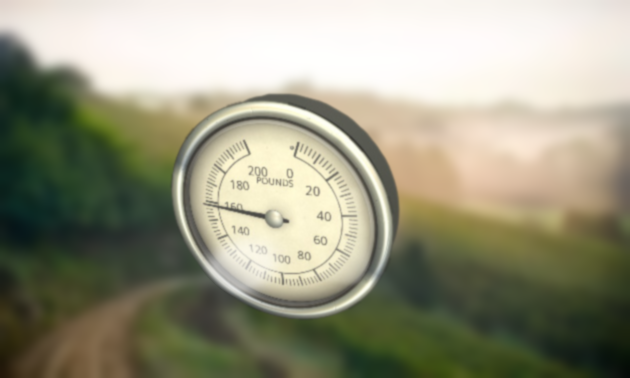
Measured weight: 160 lb
